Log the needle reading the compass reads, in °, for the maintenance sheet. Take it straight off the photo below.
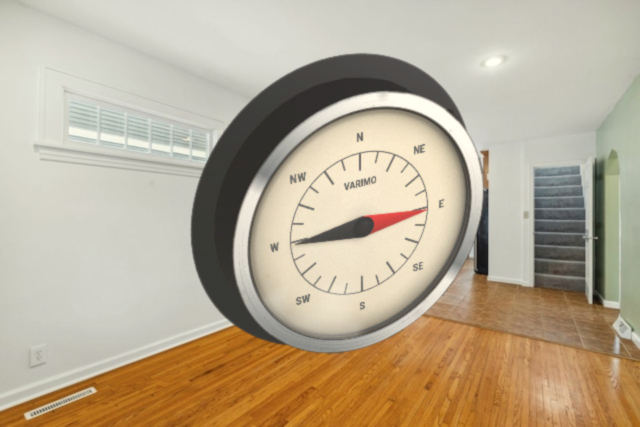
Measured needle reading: 90 °
